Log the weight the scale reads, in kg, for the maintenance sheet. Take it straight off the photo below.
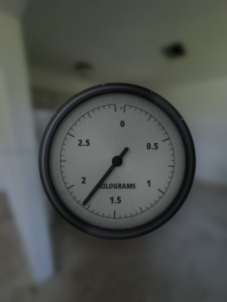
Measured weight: 1.8 kg
